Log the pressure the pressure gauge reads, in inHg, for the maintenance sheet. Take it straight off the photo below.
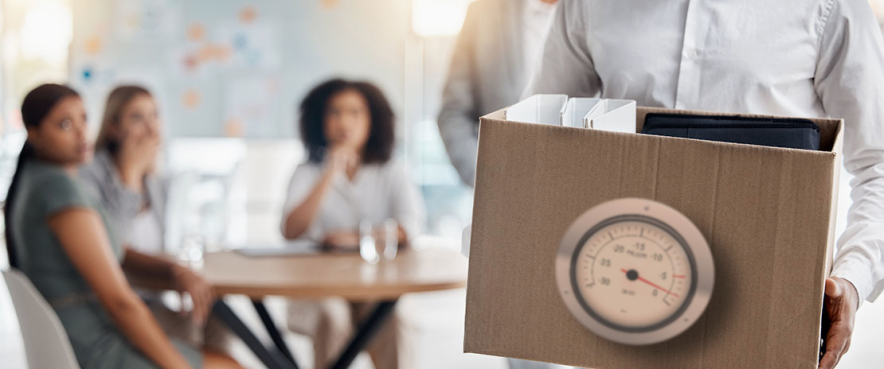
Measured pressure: -2 inHg
